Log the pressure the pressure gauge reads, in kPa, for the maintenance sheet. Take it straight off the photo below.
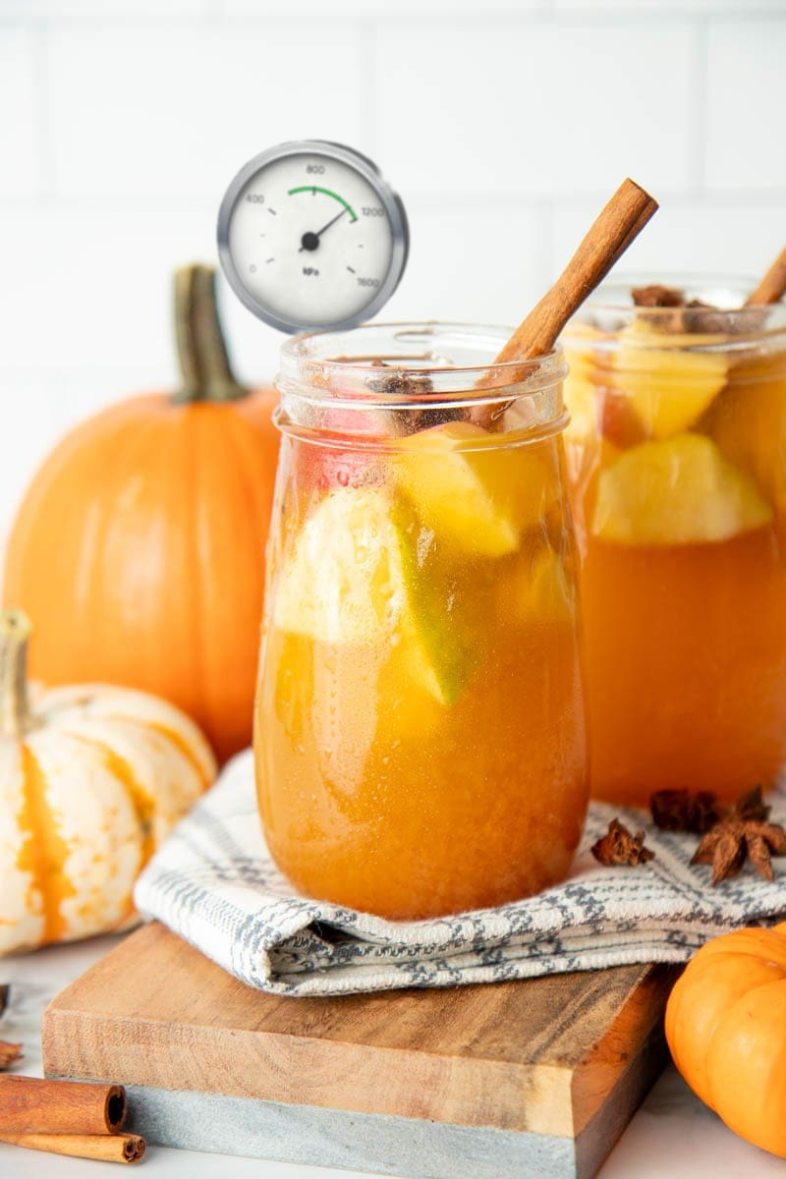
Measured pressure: 1100 kPa
